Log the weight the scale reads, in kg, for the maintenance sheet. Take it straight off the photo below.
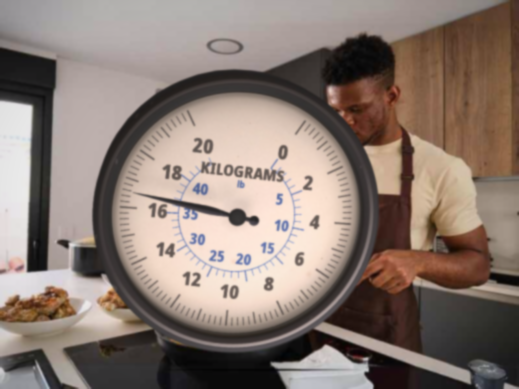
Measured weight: 16.6 kg
